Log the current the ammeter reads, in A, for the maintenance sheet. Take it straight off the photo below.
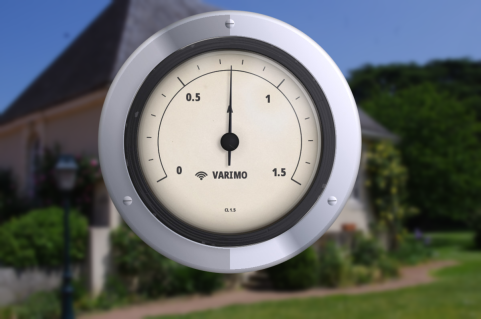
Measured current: 0.75 A
